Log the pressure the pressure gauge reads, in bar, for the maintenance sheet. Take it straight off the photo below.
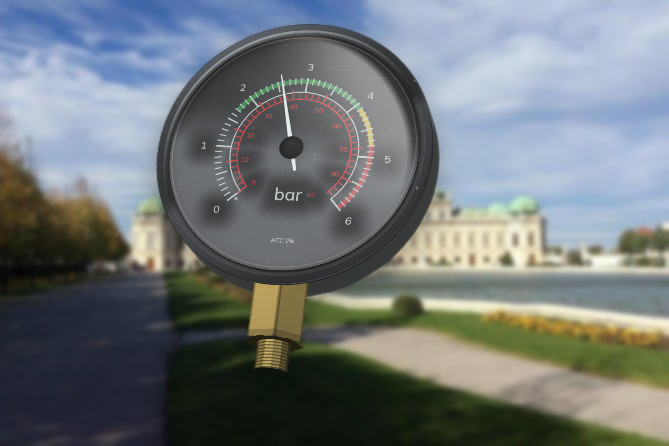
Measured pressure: 2.6 bar
